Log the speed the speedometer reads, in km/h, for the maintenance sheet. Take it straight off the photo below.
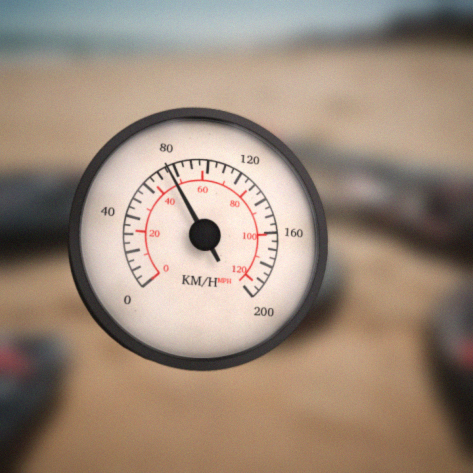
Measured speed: 75 km/h
